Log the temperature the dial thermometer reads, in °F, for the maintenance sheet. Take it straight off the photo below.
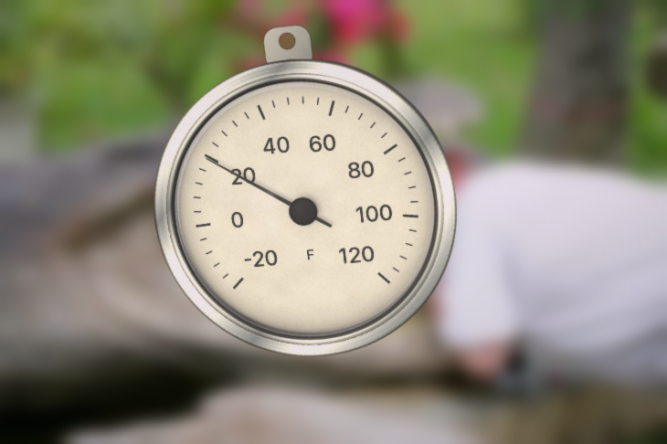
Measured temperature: 20 °F
